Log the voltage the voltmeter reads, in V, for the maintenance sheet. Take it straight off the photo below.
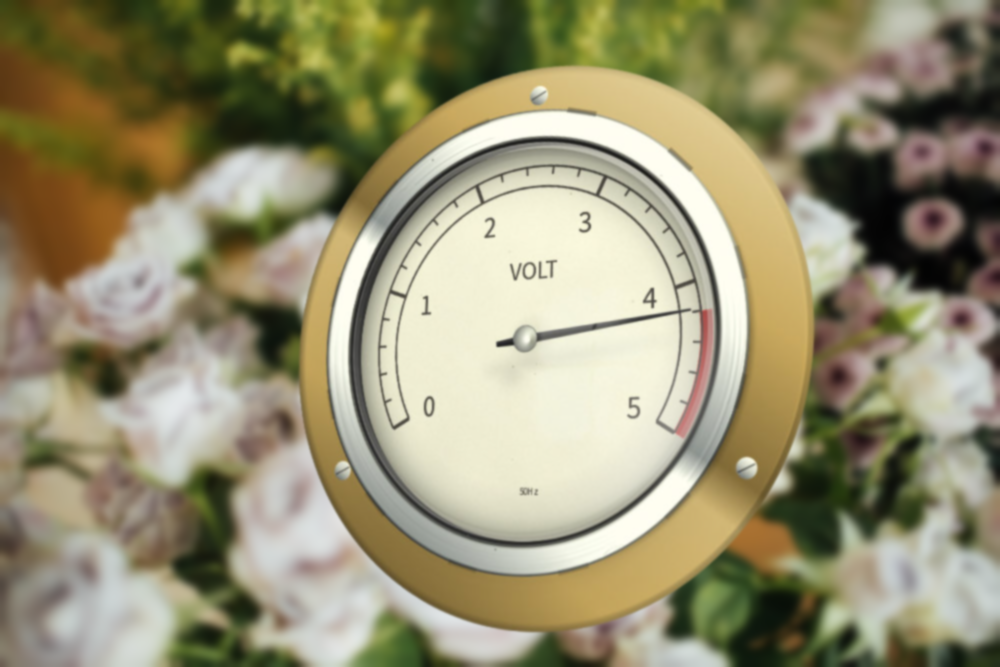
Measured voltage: 4.2 V
